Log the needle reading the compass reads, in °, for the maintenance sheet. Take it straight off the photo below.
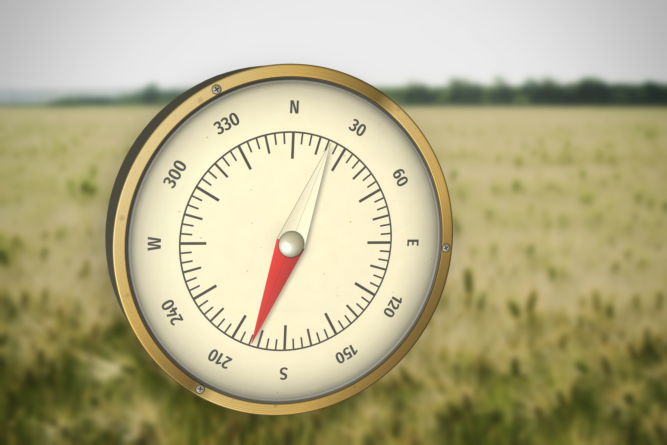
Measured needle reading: 200 °
